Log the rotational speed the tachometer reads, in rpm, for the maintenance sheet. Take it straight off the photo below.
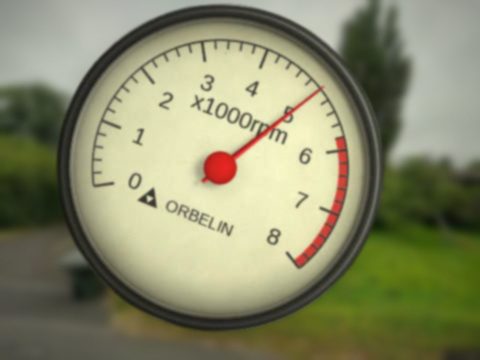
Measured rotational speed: 5000 rpm
